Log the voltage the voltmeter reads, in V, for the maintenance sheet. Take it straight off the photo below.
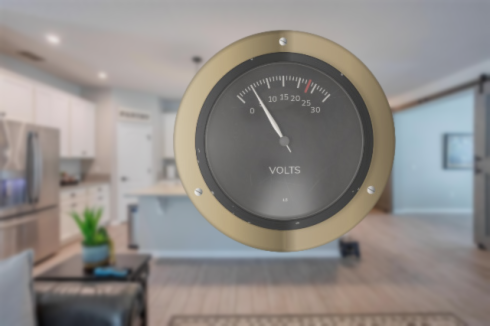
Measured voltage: 5 V
